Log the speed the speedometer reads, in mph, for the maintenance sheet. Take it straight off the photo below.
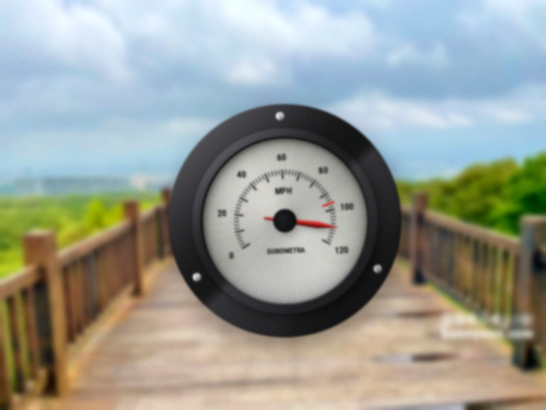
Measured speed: 110 mph
